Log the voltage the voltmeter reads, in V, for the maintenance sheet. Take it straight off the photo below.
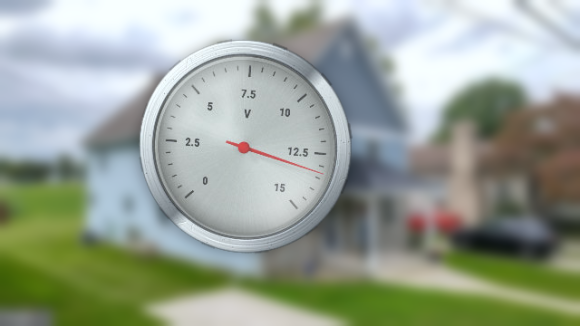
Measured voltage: 13.25 V
